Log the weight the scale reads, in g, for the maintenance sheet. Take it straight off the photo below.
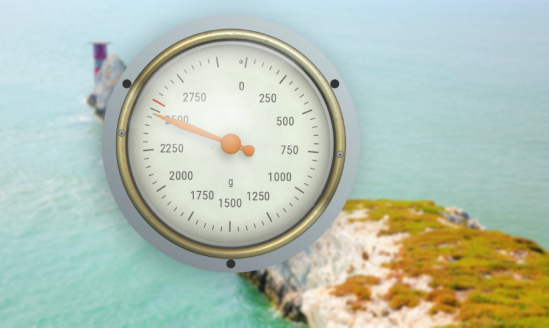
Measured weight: 2475 g
